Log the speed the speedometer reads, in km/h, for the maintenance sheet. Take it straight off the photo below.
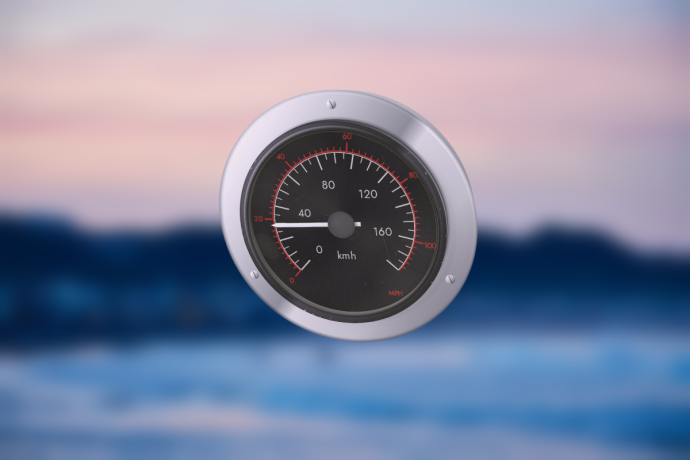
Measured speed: 30 km/h
